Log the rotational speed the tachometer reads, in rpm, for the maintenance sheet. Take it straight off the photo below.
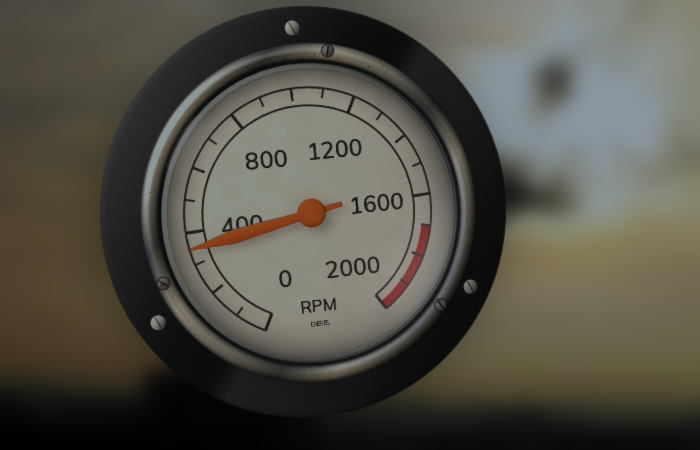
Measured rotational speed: 350 rpm
